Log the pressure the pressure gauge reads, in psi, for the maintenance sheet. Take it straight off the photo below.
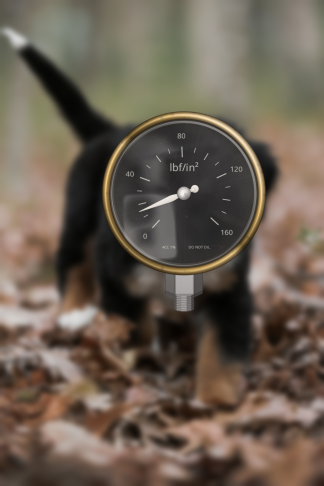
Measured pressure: 15 psi
